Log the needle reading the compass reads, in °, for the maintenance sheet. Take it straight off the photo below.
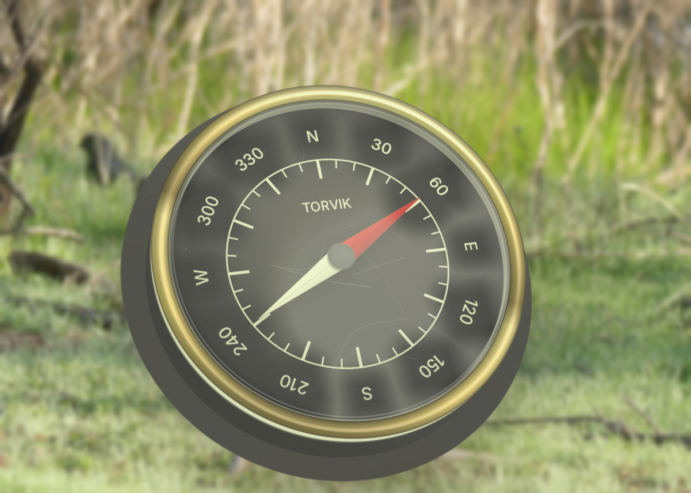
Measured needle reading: 60 °
